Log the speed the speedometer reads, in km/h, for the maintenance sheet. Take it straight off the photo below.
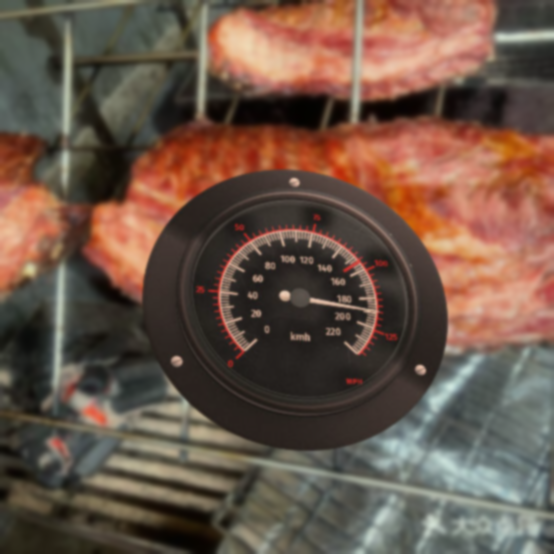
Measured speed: 190 km/h
